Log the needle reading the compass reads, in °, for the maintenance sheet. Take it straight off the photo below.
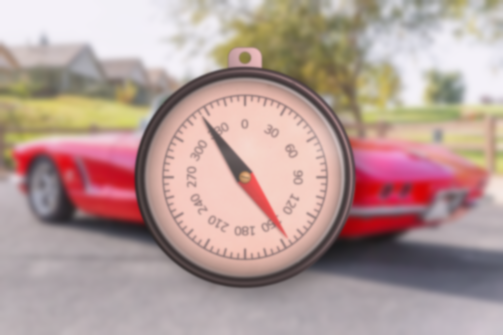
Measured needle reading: 145 °
